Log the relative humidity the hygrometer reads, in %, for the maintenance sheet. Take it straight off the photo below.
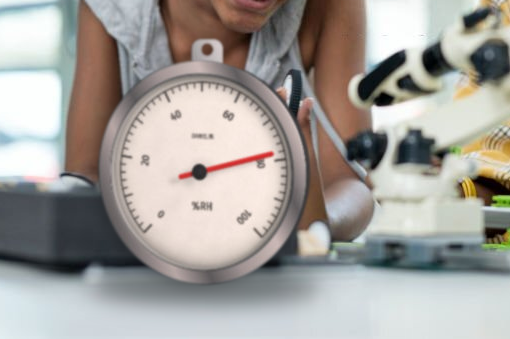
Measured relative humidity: 78 %
